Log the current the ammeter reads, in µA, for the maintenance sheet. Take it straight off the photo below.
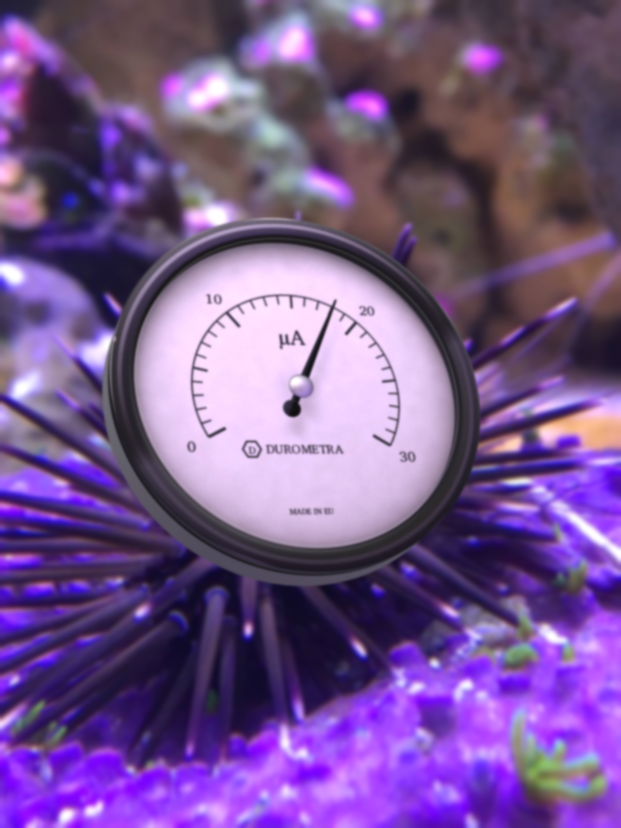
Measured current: 18 µA
